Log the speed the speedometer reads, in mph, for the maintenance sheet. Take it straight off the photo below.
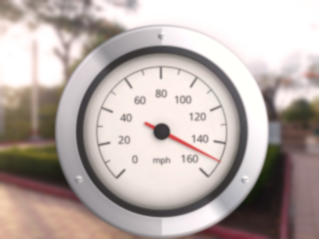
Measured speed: 150 mph
